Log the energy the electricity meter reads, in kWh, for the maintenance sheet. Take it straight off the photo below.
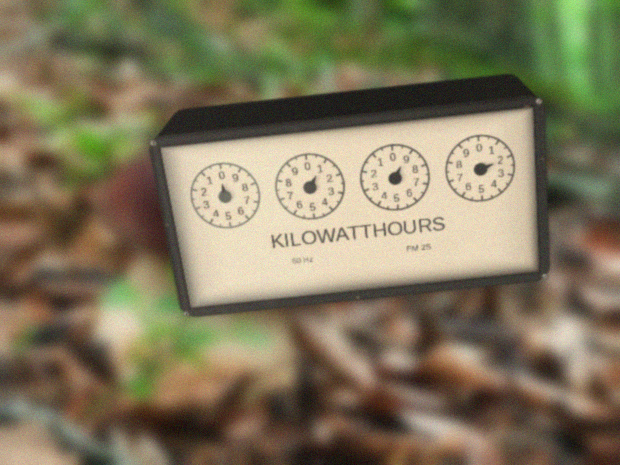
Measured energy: 92 kWh
